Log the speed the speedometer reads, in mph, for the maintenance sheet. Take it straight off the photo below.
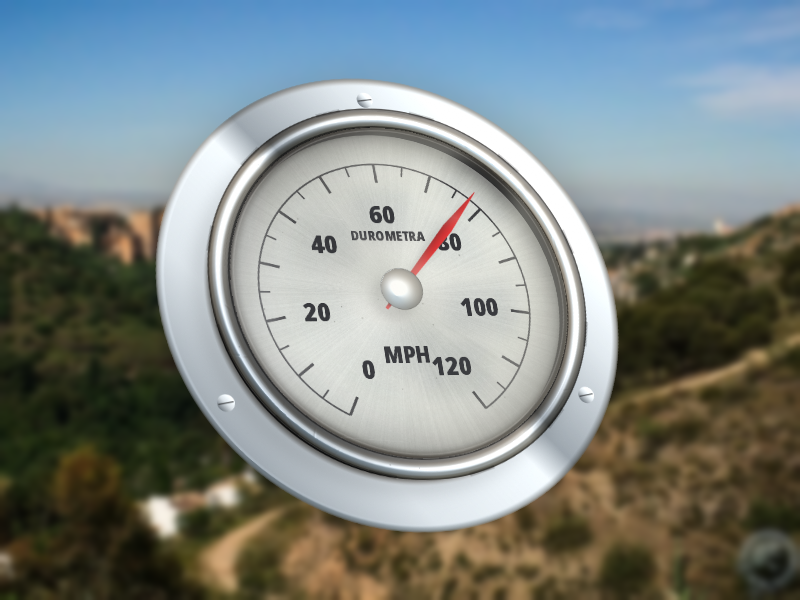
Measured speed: 77.5 mph
